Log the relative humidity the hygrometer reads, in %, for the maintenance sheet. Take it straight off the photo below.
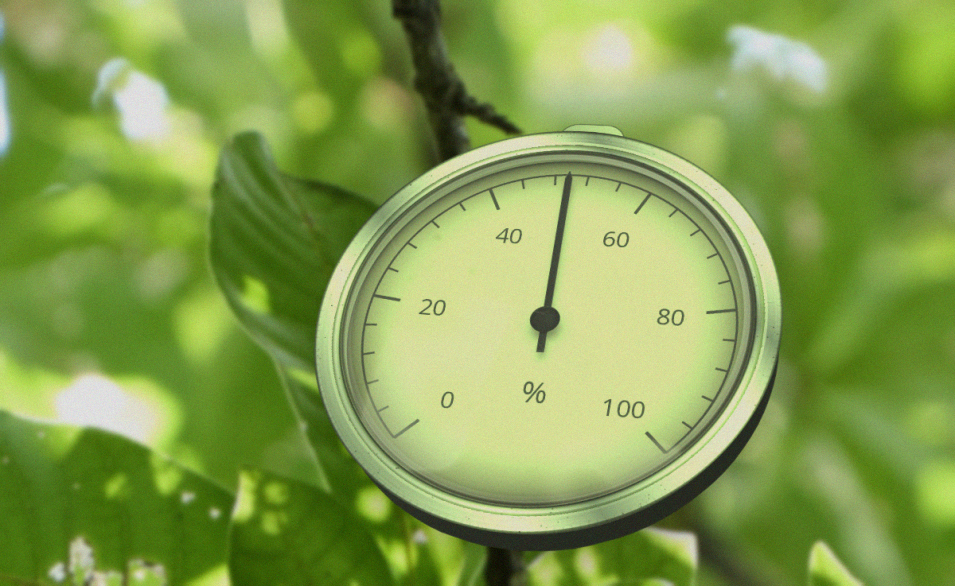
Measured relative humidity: 50 %
